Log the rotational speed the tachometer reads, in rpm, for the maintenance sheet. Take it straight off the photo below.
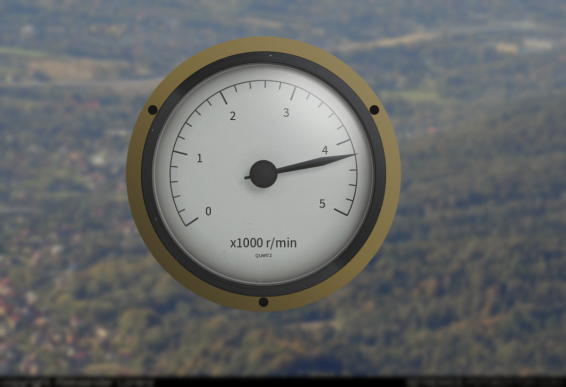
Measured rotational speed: 4200 rpm
